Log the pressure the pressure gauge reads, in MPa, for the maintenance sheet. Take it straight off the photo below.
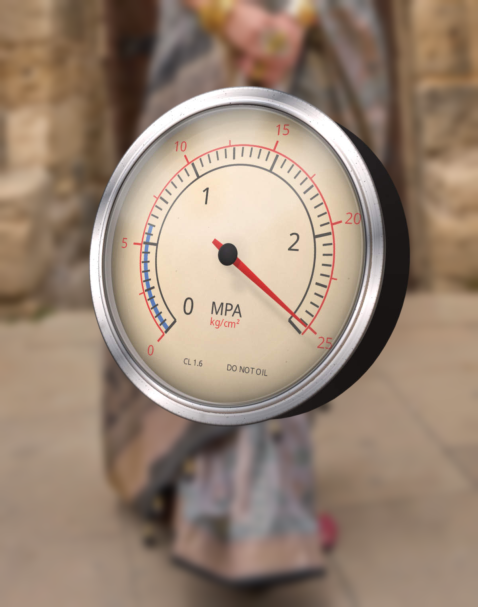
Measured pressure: 2.45 MPa
